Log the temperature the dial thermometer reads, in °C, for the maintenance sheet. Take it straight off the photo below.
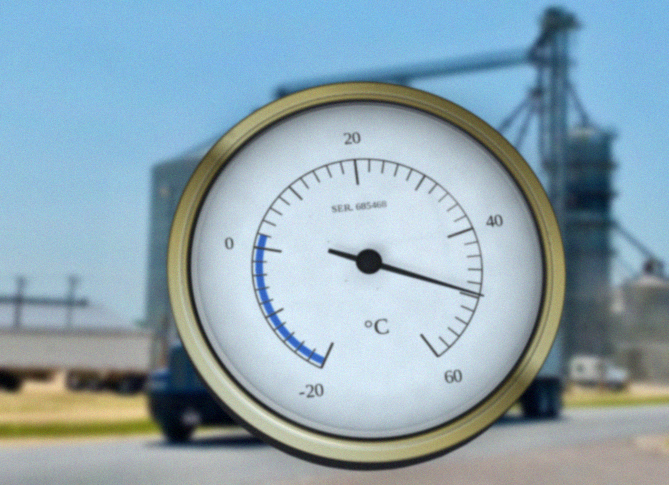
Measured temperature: 50 °C
